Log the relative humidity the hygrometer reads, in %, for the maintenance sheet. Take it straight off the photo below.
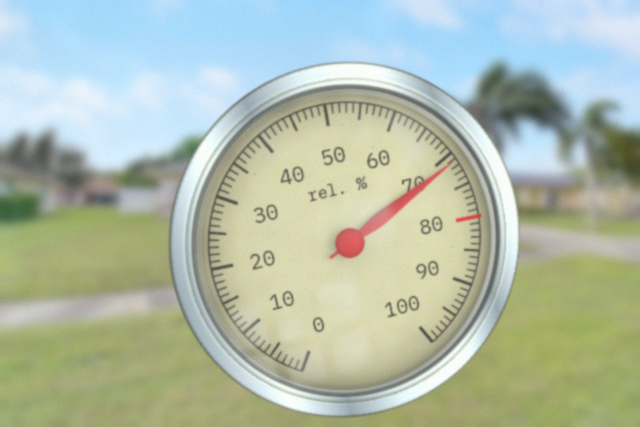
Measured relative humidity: 71 %
